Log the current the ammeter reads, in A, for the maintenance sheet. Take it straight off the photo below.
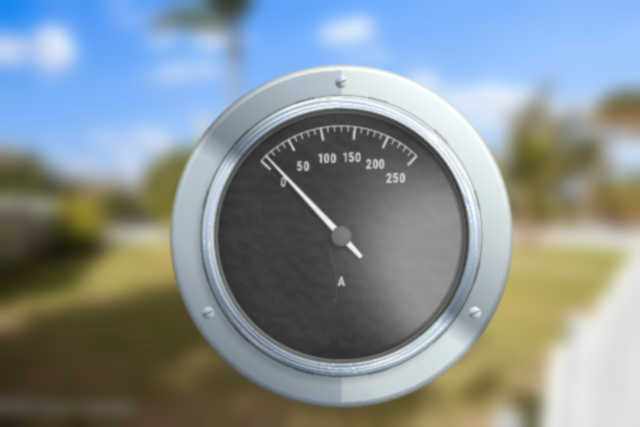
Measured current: 10 A
